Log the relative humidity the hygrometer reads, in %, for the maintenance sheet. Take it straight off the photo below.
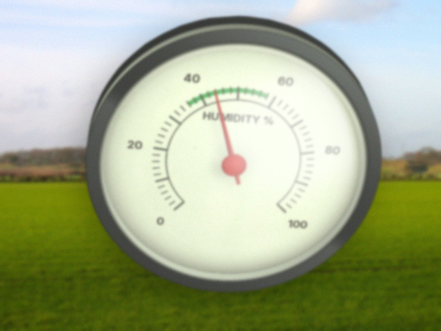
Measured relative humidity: 44 %
